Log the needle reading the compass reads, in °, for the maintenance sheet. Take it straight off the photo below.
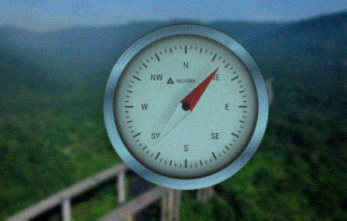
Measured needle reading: 40 °
